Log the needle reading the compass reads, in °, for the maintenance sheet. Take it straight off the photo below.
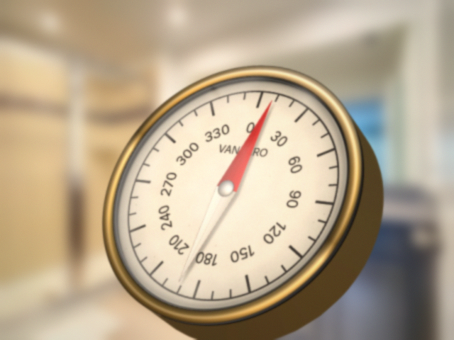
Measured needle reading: 10 °
